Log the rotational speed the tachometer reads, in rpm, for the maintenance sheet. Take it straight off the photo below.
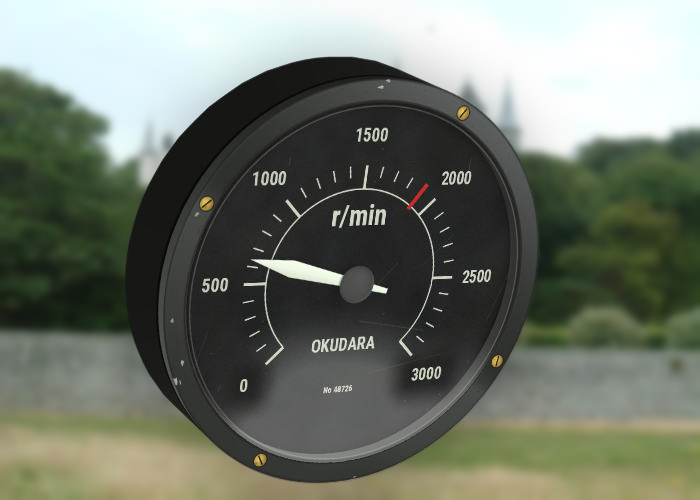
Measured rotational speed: 650 rpm
